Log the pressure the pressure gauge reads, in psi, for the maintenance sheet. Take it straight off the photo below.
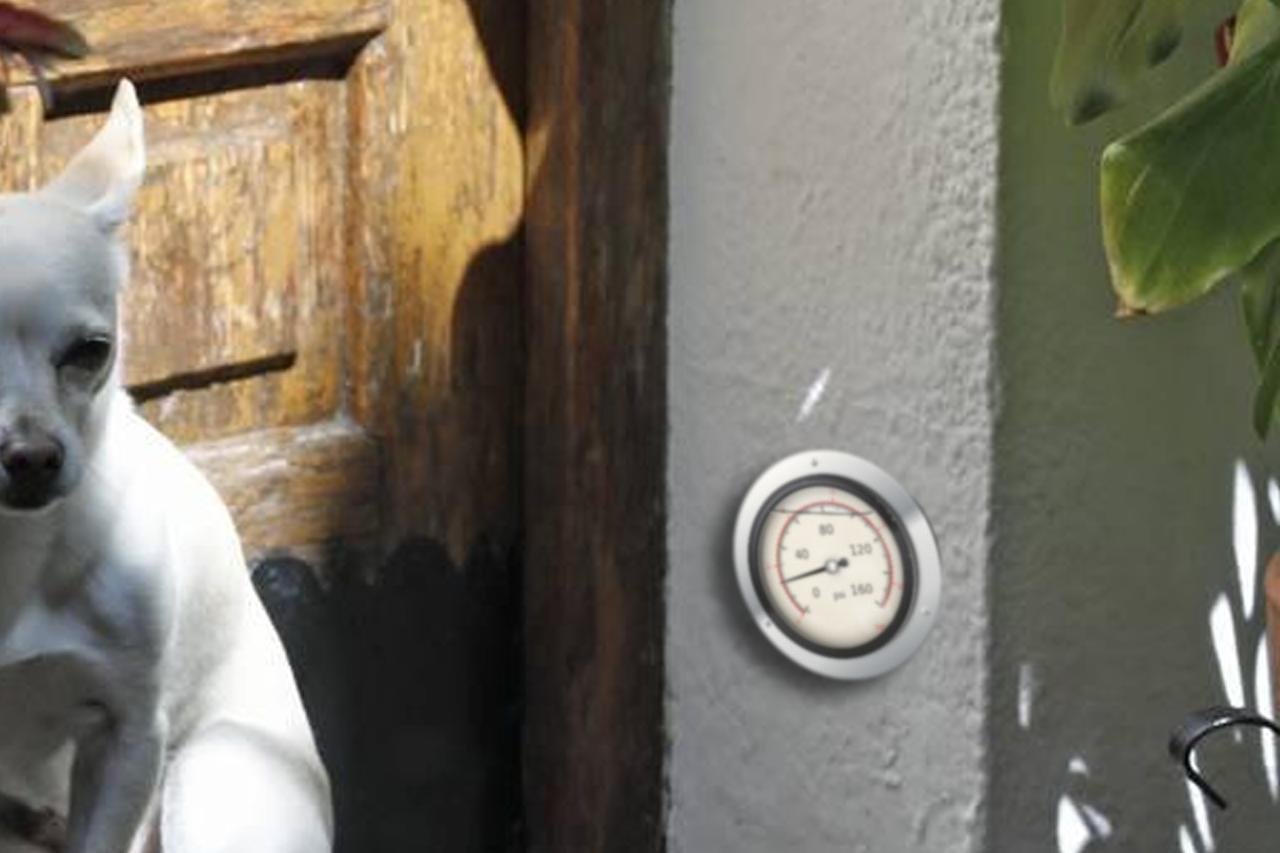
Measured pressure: 20 psi
